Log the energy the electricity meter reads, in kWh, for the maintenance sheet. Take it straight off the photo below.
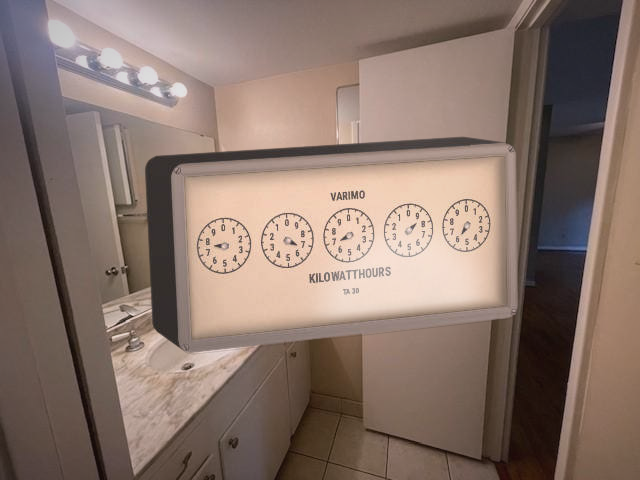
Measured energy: 76686 kWh
